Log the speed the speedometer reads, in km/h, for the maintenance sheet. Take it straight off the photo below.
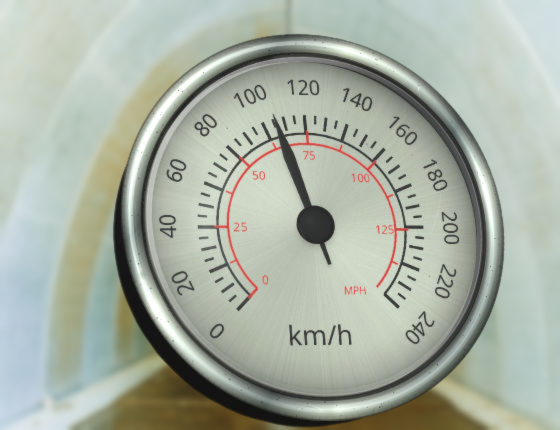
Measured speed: 105 km/h
